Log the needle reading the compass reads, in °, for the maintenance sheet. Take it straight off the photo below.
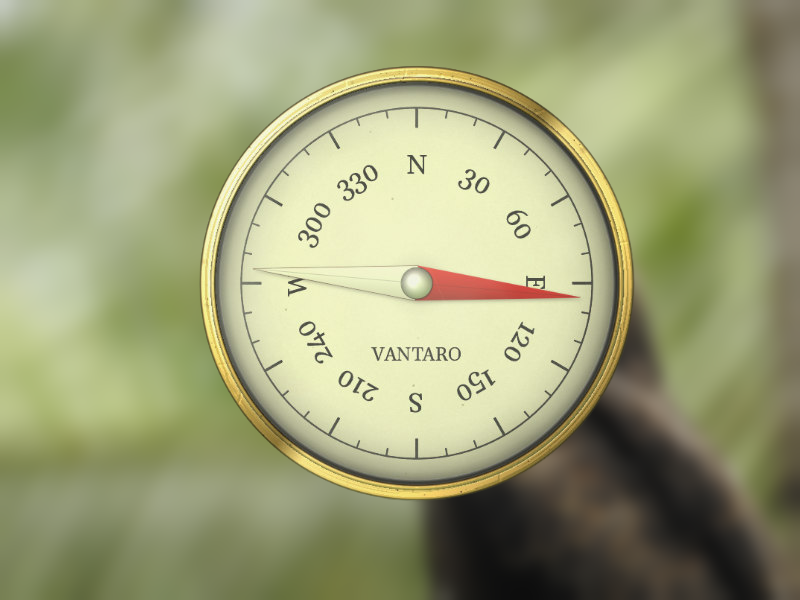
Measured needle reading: 95 °
